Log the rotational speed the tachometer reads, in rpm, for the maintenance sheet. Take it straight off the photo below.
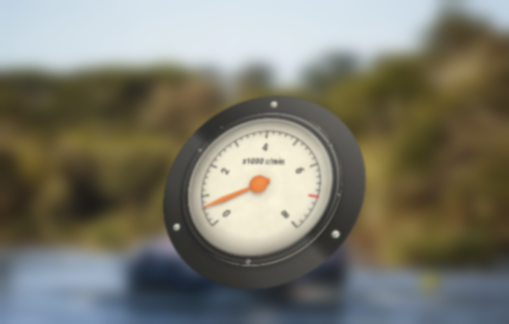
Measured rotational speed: 600 rpm
